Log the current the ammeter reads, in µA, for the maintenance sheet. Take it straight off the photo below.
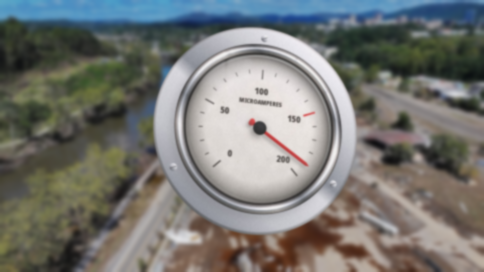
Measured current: 190 µA
